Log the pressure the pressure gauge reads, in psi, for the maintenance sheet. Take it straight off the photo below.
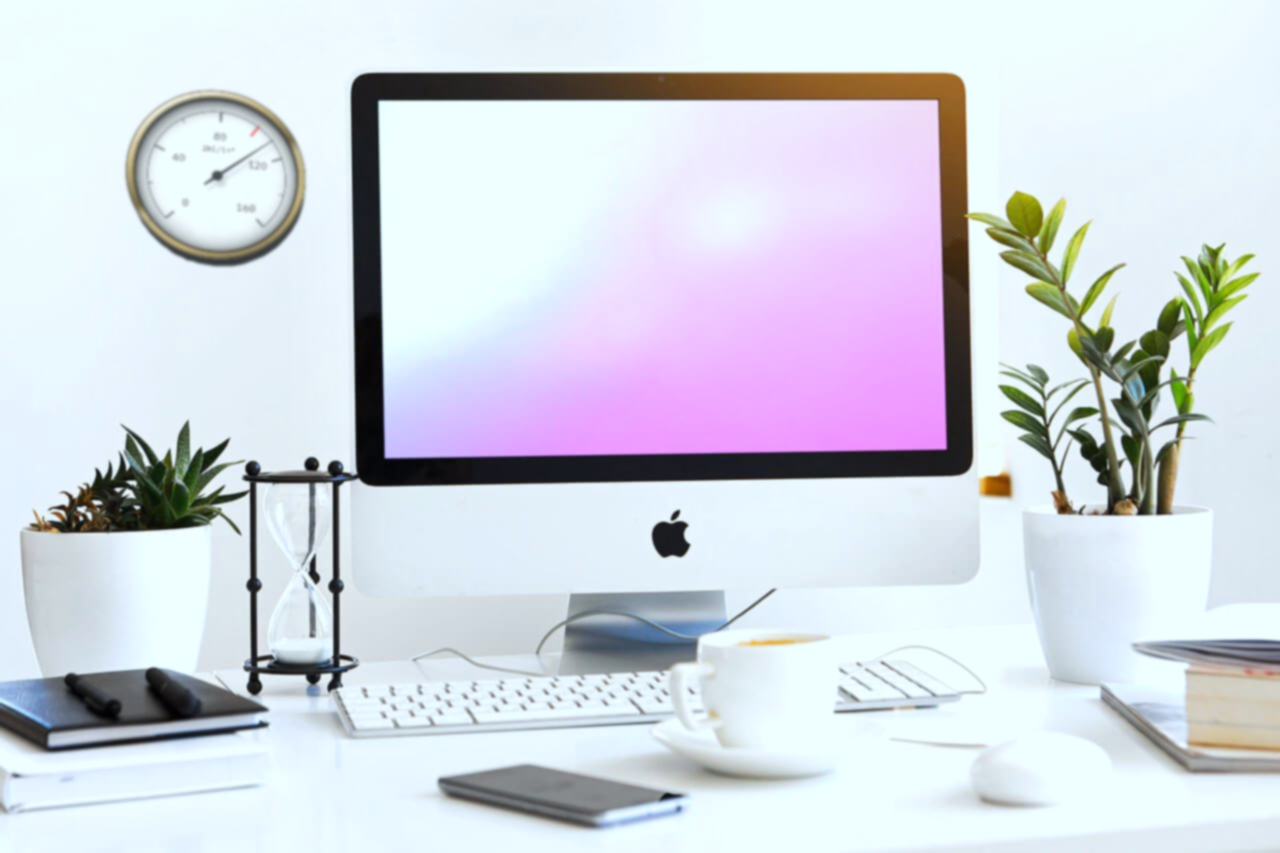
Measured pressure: 110 psi
